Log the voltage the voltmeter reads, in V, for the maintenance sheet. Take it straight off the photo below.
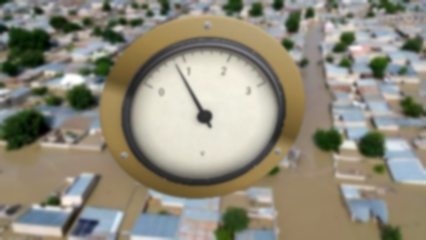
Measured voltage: 0.8 V
